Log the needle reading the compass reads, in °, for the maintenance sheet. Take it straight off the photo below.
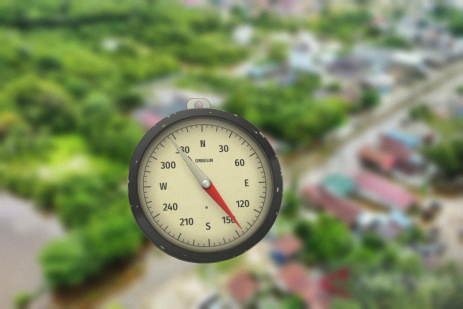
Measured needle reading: 145 °
